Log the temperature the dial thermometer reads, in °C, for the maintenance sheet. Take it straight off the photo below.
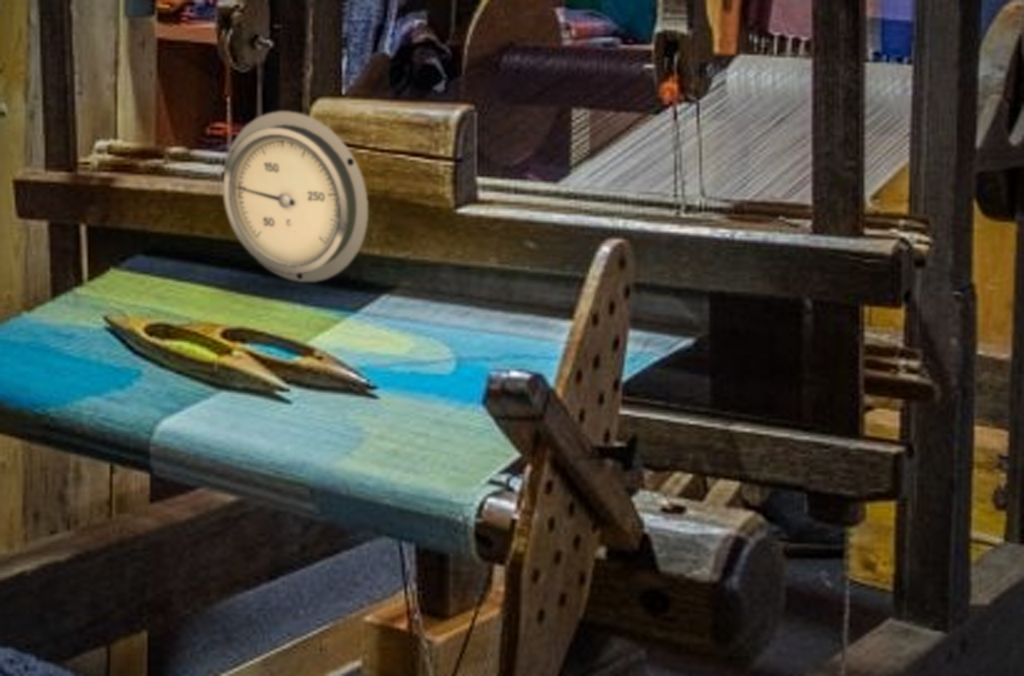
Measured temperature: 100 °C
